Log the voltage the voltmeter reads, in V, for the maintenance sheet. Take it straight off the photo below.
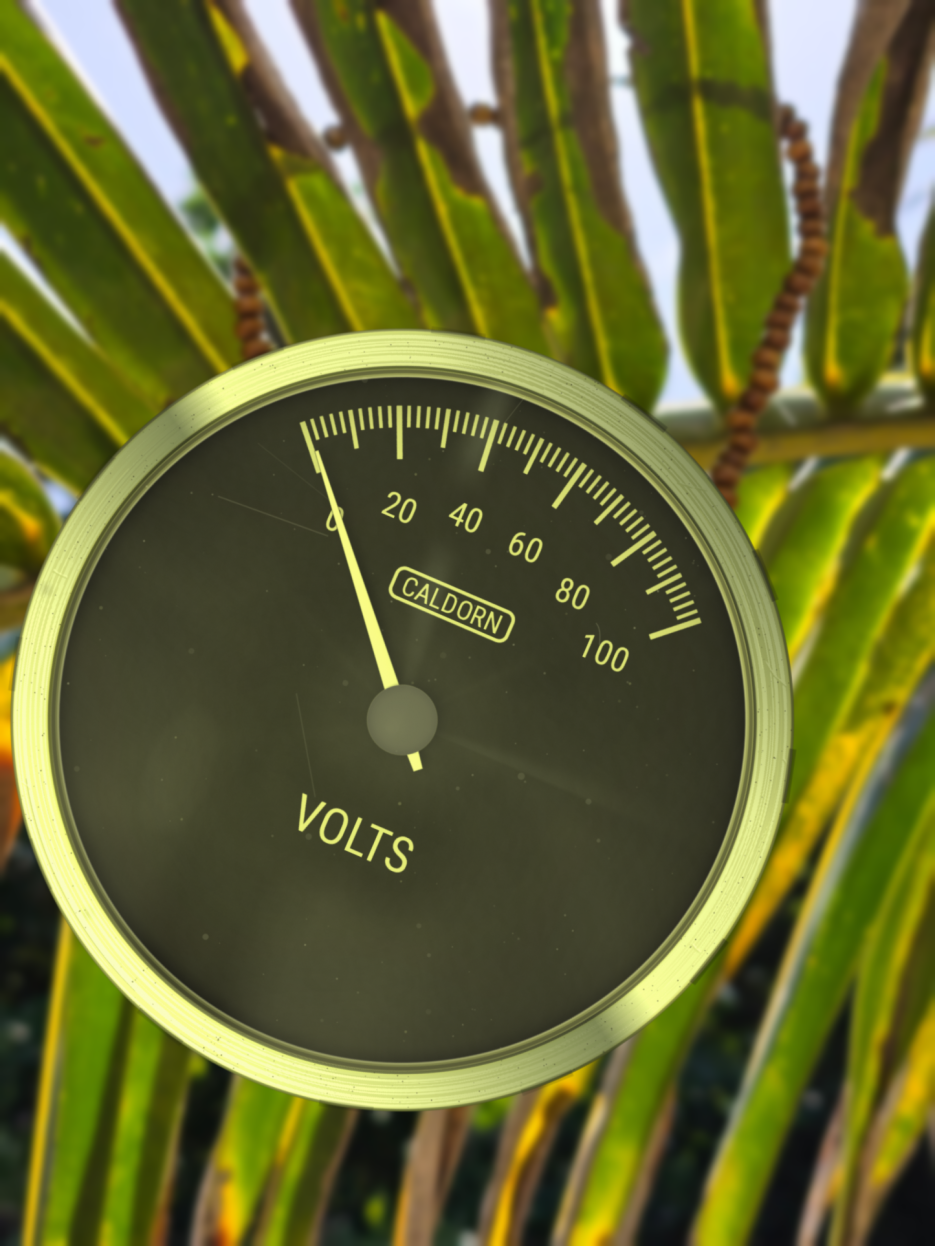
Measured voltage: 1 V
